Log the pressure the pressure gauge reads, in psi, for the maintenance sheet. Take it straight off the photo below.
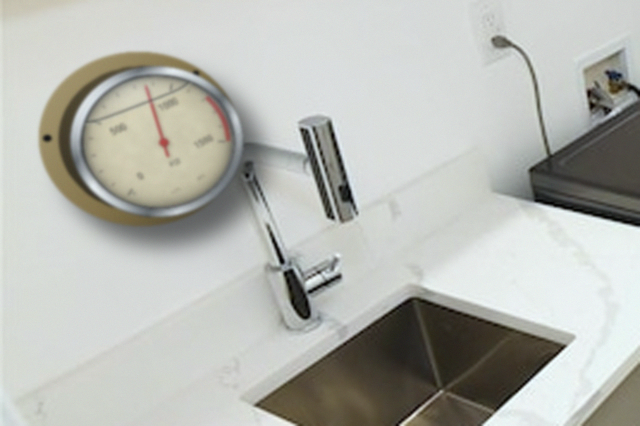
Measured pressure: 850 psi
